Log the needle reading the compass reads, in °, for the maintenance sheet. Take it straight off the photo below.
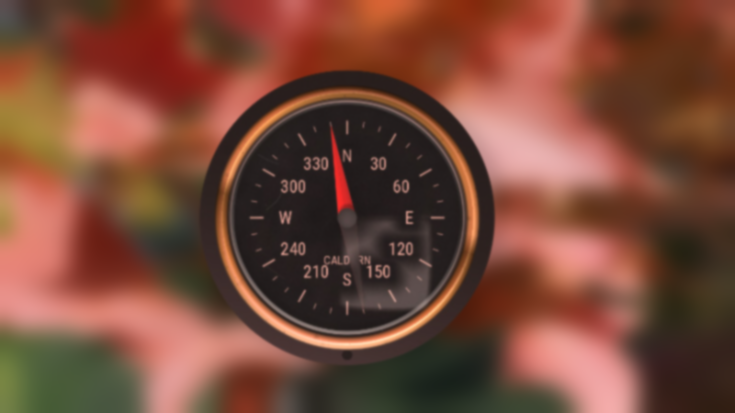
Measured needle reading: 350 °
